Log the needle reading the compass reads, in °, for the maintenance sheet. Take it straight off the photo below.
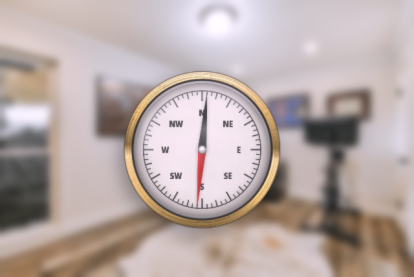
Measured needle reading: 185 °
